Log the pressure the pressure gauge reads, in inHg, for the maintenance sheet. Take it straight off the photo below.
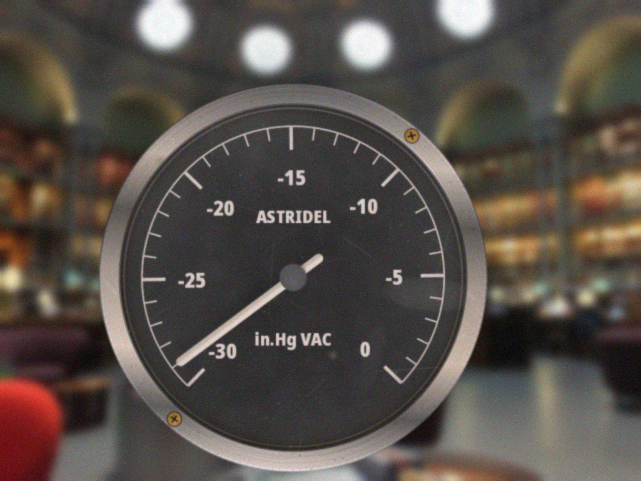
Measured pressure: -29 inHg
